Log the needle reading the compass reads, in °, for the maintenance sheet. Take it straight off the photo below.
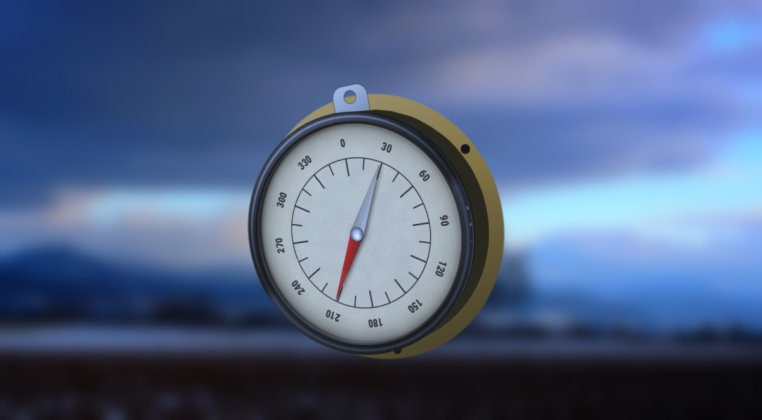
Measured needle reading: 210 °
